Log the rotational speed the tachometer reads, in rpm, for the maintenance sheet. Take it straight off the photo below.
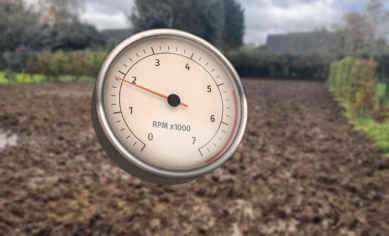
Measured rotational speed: 1800 rpm
